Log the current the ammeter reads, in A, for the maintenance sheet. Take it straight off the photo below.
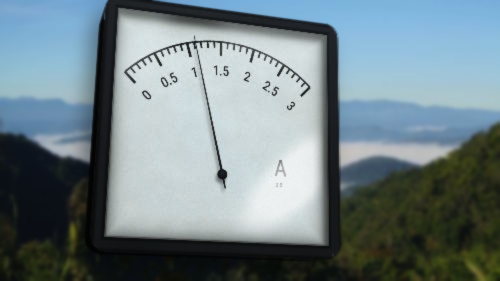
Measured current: 1.1 A
